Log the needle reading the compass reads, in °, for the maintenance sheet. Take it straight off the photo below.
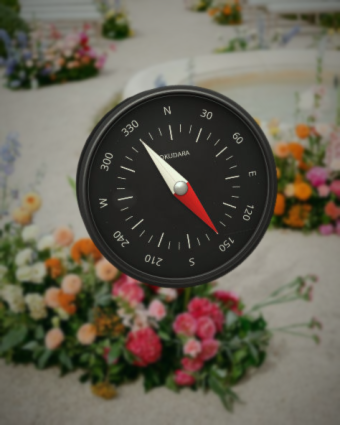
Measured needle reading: 150 °
